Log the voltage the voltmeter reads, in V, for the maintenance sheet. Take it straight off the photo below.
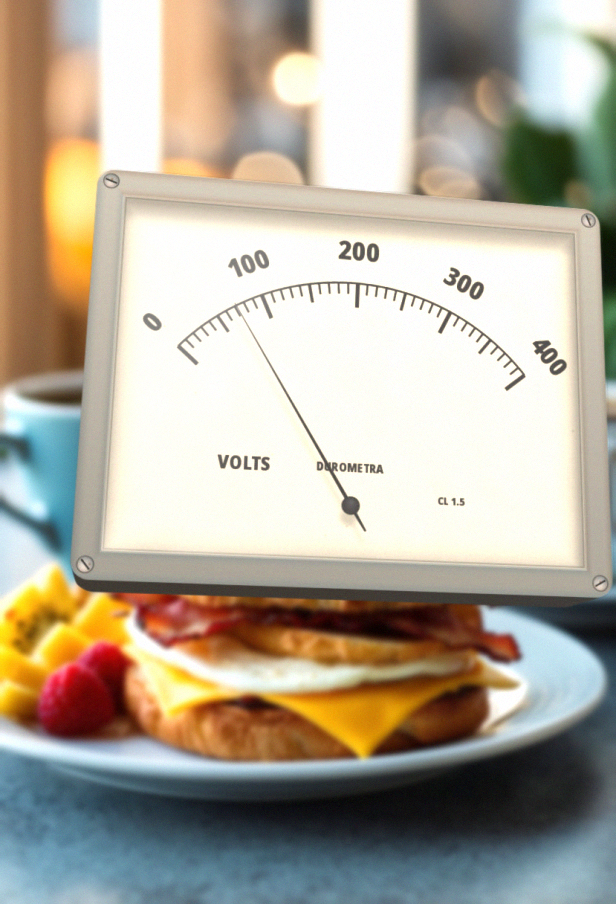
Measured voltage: 70 V
